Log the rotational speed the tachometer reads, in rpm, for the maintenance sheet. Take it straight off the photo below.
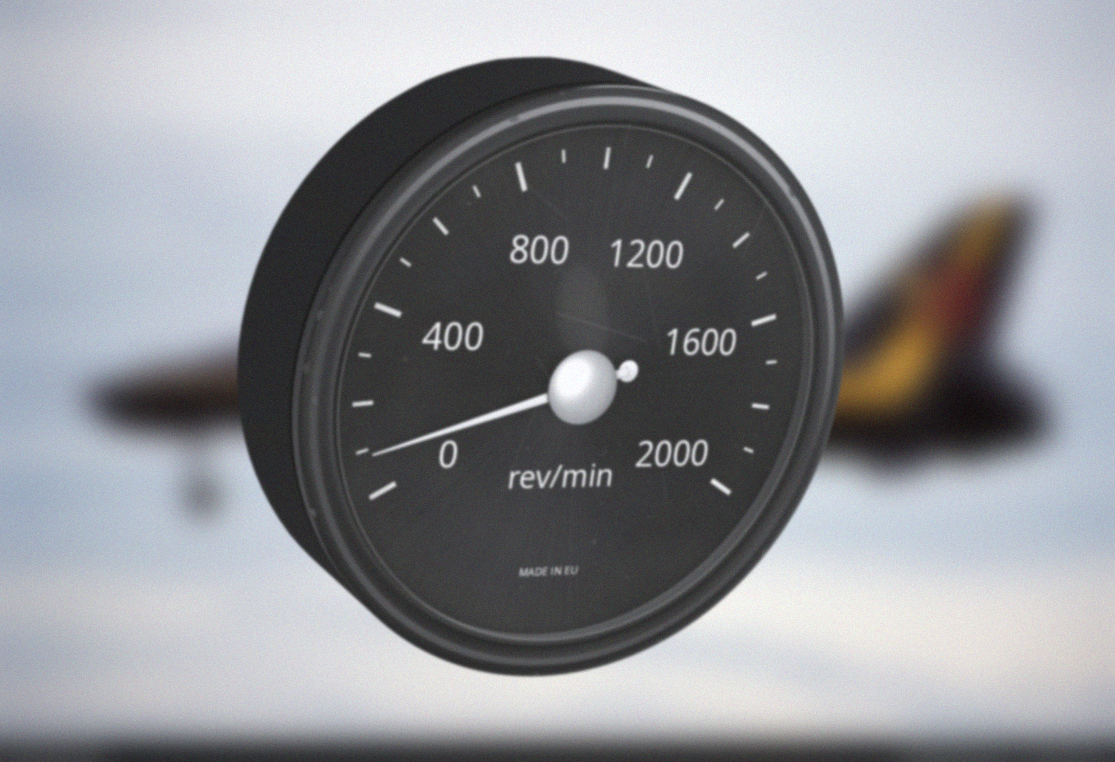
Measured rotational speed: 100 rpm
